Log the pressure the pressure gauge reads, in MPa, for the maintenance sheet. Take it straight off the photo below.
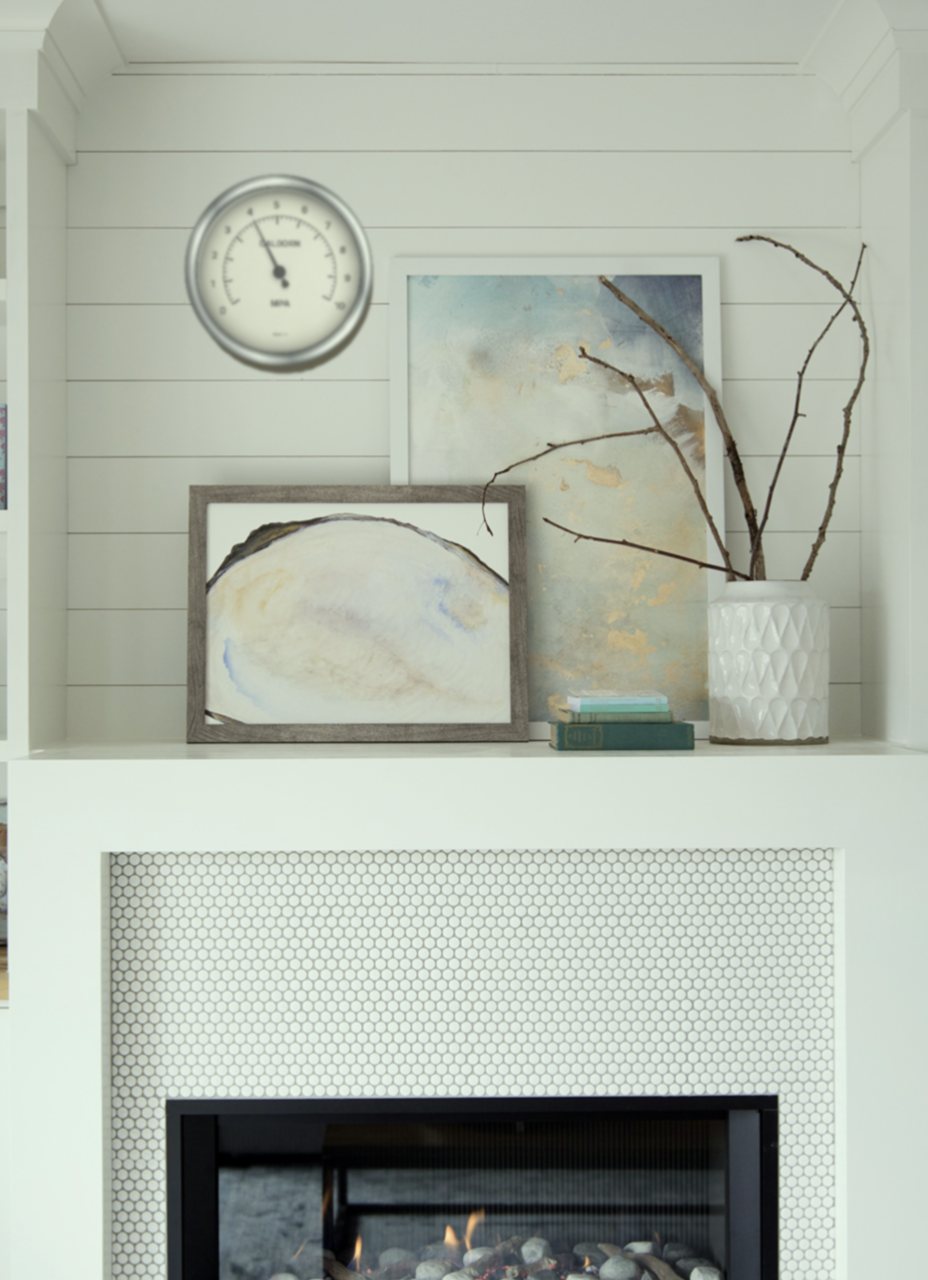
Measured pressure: 4 MPa
